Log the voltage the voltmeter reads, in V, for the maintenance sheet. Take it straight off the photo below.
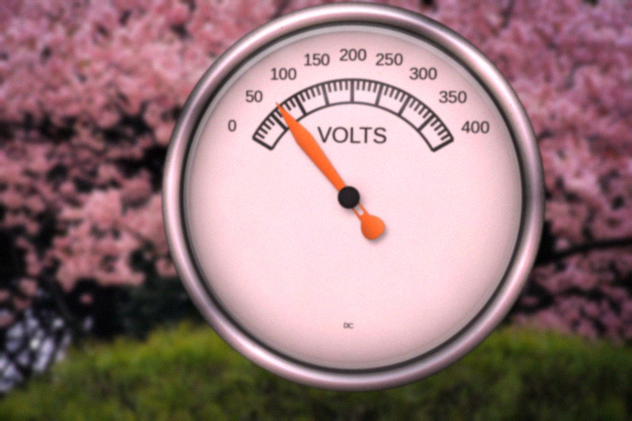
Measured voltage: 70 V
